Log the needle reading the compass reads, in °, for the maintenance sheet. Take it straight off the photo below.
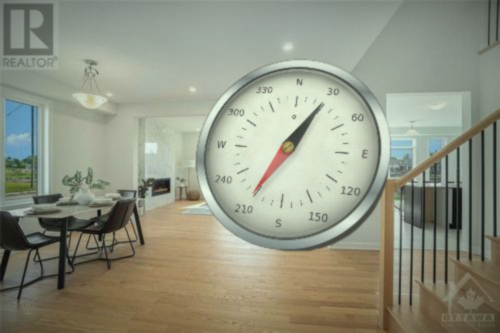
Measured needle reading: 210 °
